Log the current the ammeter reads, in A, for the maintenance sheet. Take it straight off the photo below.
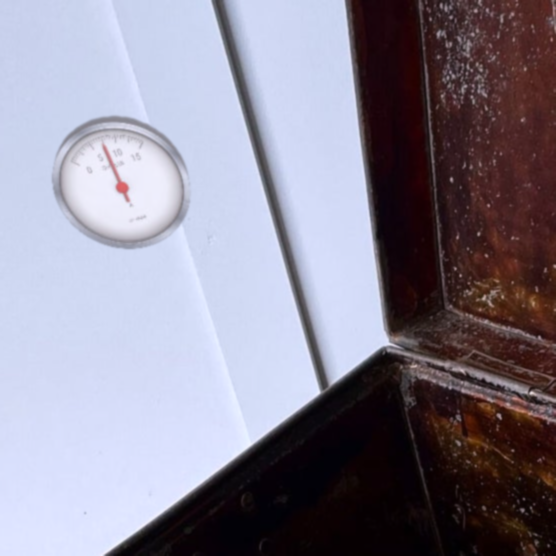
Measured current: 7.5 A
